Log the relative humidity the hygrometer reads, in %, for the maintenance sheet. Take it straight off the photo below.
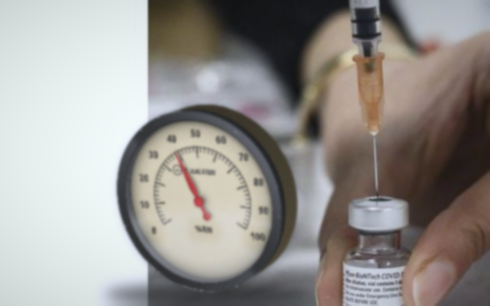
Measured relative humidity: 40 %
